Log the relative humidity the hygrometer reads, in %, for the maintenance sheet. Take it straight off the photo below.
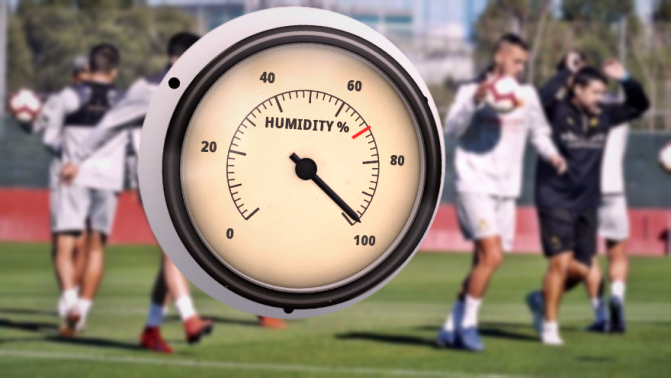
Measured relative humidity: 98 %
